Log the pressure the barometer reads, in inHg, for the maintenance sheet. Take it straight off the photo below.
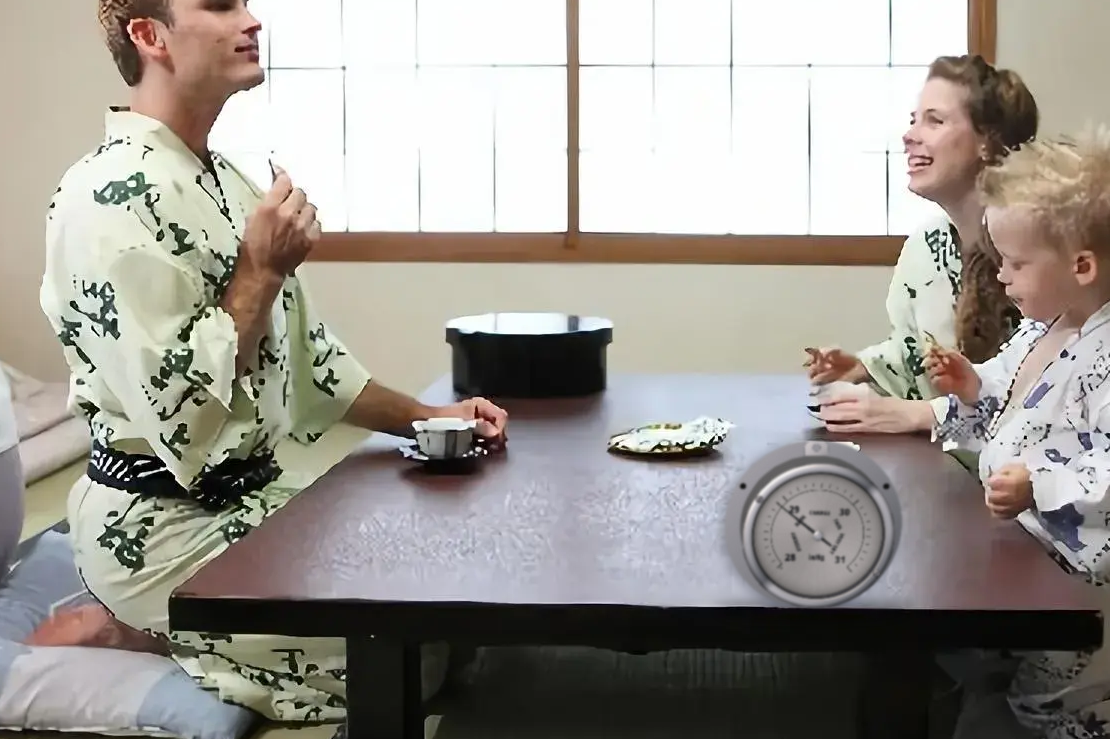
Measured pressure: 28.9 inHg
